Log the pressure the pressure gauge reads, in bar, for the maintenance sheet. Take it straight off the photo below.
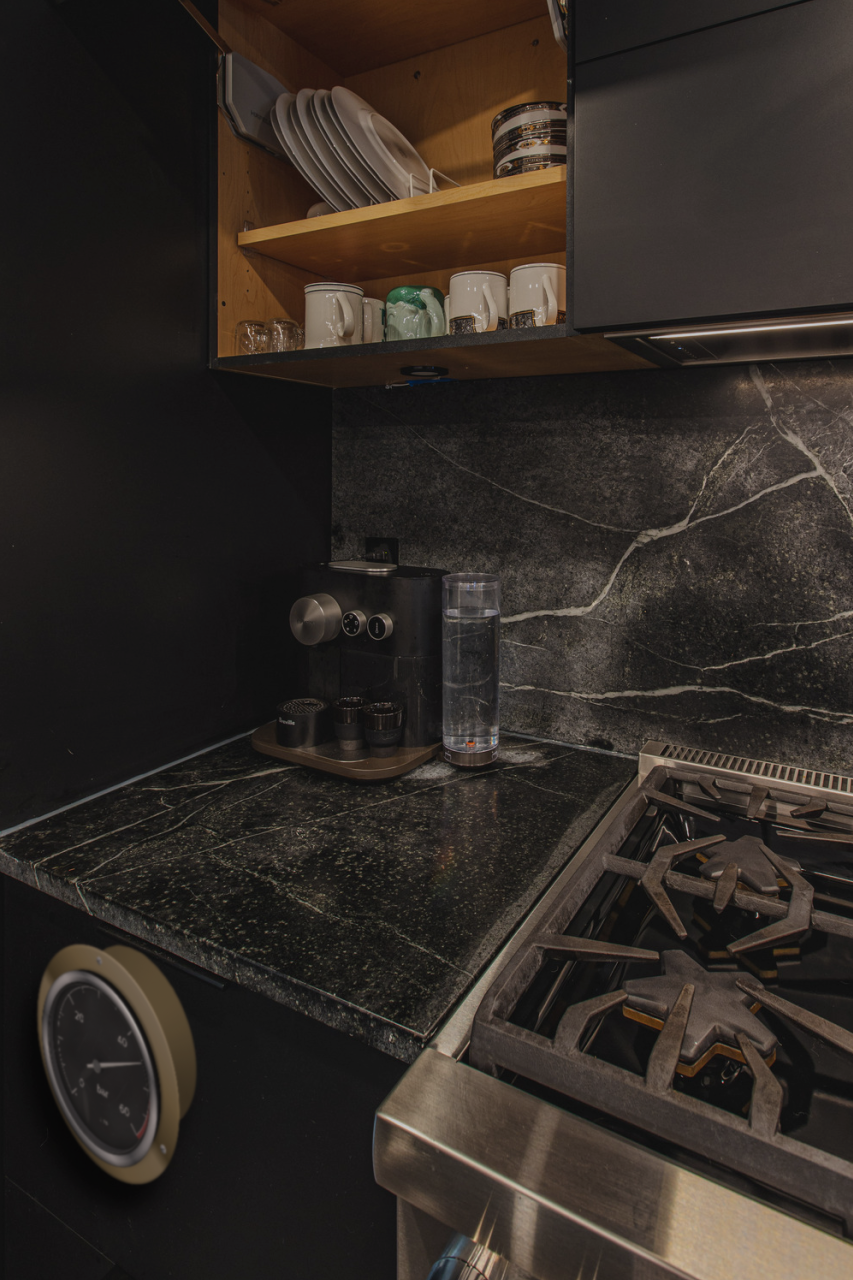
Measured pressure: 45 bar
